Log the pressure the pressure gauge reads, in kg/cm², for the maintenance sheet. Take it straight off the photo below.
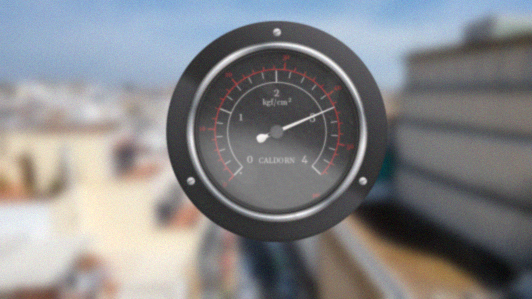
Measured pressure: 3 kg/cm²
